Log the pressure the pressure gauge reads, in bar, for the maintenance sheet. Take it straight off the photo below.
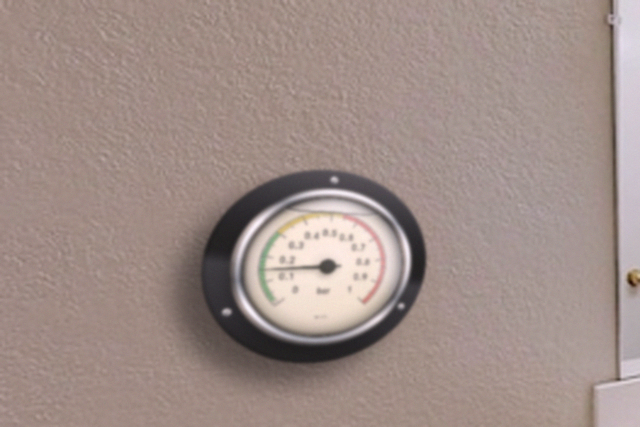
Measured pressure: 0.15 bar
